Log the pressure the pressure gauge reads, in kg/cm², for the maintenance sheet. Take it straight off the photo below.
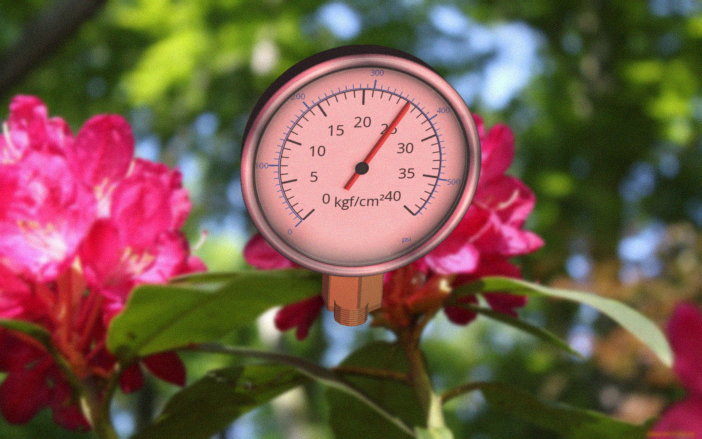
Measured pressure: 25 kg/cm²
